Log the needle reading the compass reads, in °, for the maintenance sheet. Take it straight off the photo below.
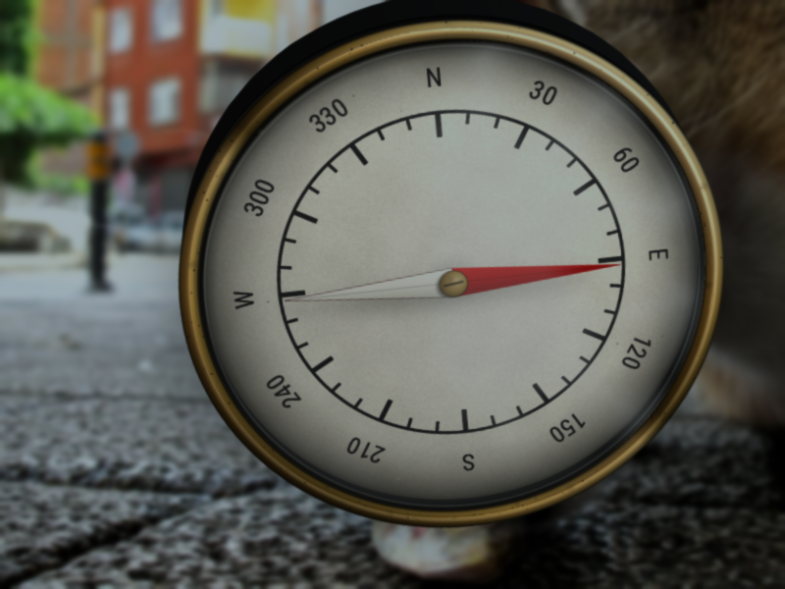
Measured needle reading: 90 °
